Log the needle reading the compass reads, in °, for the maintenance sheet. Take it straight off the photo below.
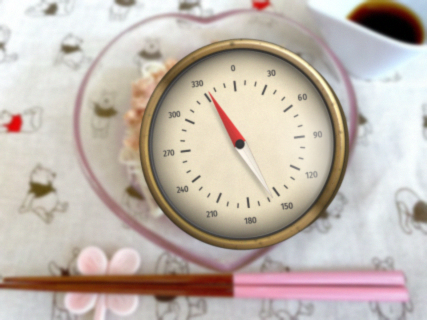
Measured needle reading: 335 °
